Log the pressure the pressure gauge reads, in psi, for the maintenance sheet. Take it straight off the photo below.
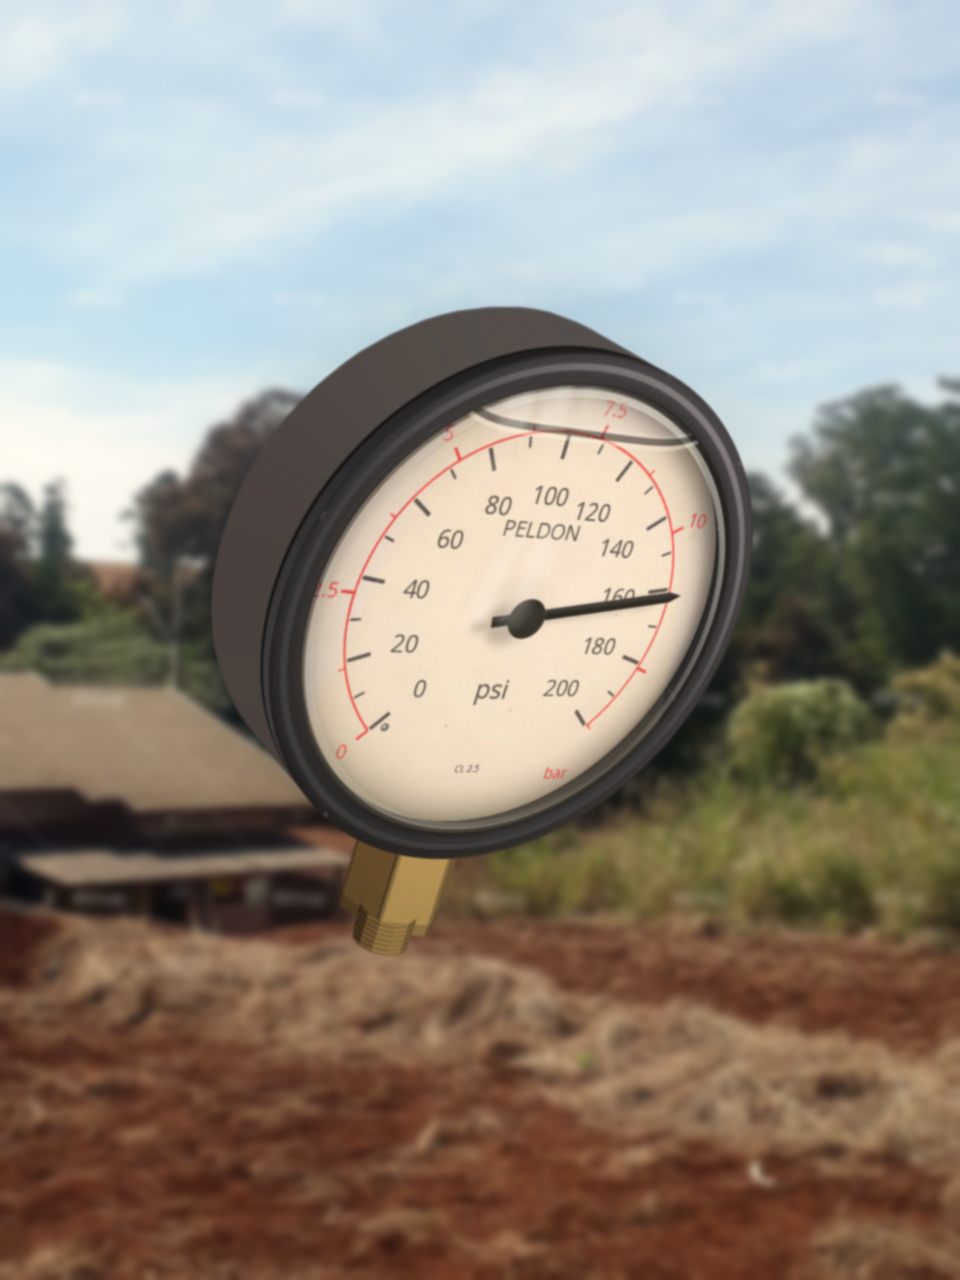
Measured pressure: 160 psi
